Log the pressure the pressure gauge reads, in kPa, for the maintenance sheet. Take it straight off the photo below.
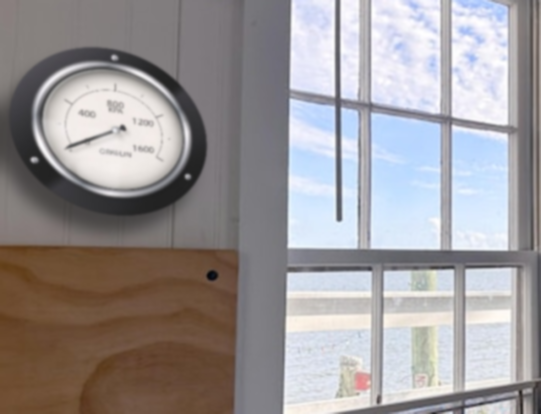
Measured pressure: 0 kPa
